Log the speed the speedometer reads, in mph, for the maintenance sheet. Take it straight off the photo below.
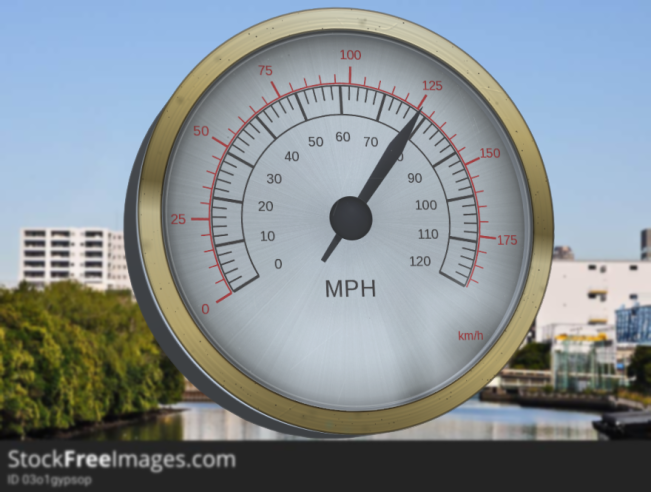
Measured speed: 78 mph
